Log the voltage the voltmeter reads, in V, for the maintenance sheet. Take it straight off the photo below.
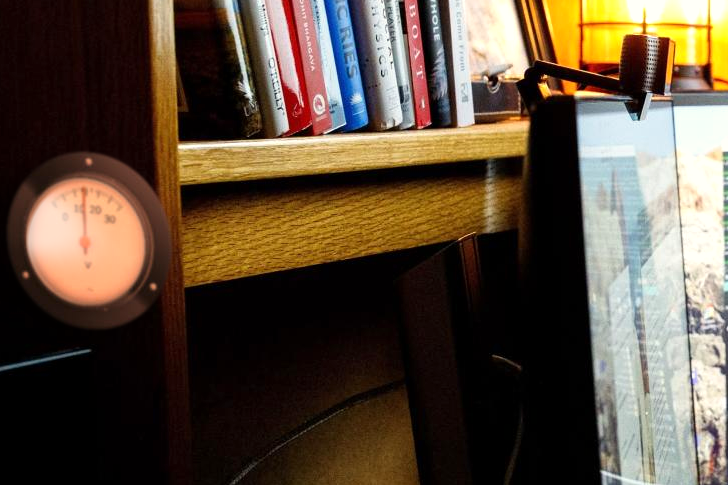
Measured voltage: 15 V
